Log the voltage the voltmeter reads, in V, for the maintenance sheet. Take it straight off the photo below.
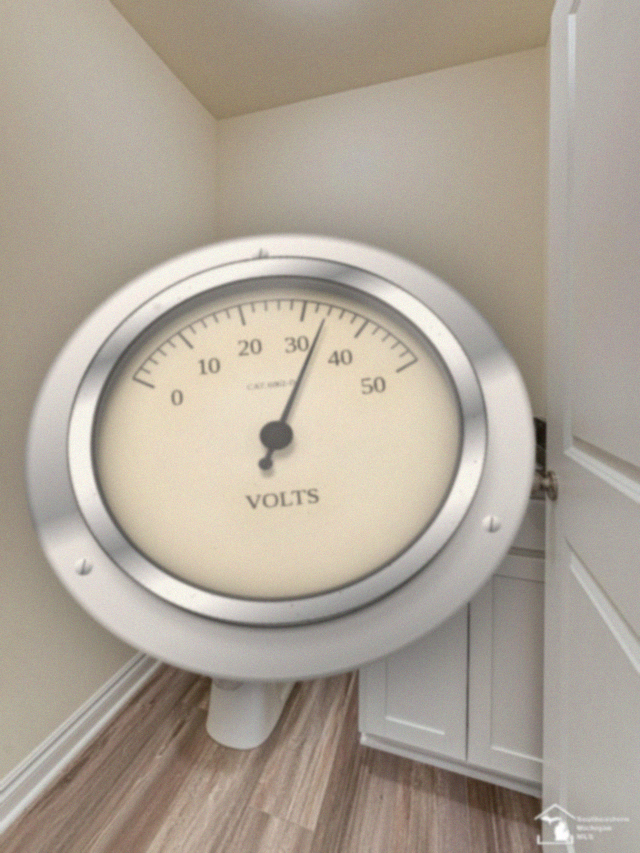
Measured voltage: 34 V
